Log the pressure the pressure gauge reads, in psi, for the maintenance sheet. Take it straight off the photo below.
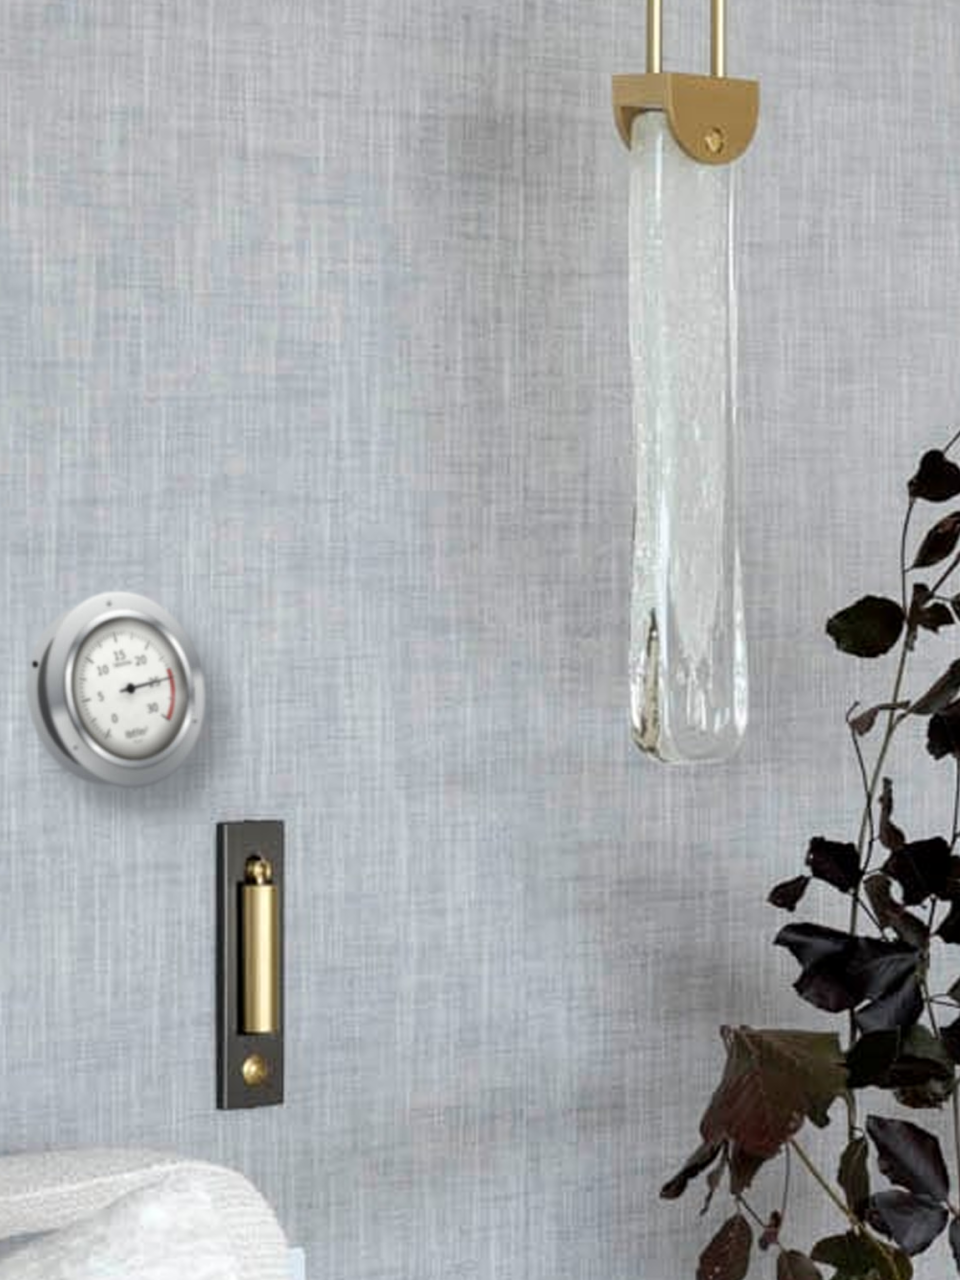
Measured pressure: 25 psi
